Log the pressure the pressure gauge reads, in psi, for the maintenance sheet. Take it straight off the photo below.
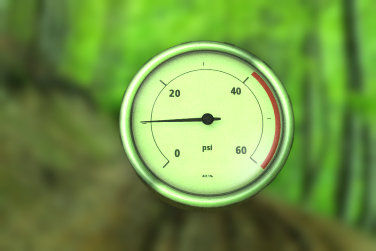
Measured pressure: 10 psi
